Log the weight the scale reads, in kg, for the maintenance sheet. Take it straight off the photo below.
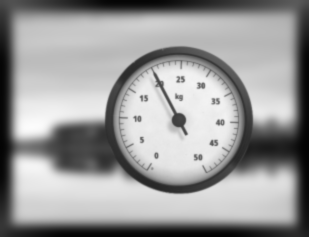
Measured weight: 20 kg
